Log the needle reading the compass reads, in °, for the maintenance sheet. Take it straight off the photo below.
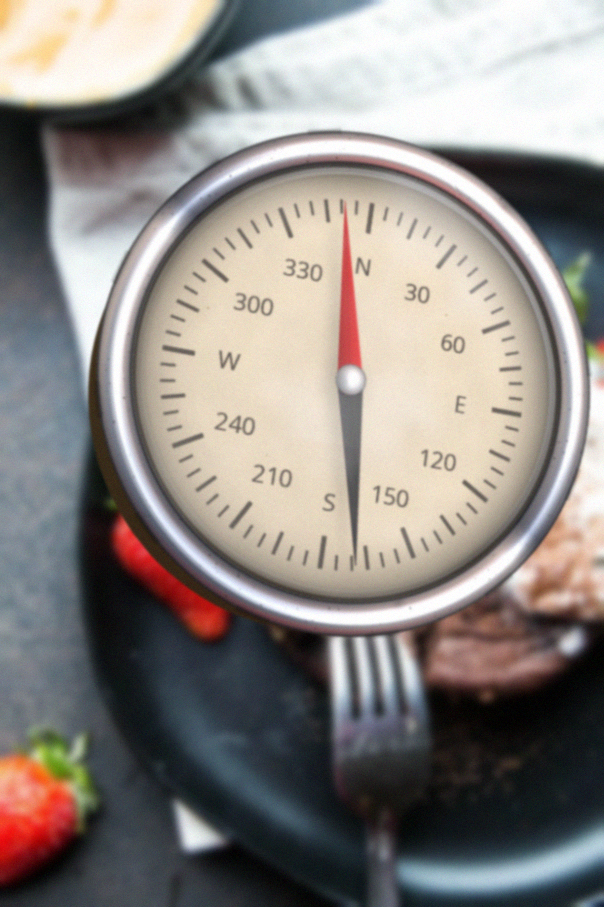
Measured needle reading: 350 °
